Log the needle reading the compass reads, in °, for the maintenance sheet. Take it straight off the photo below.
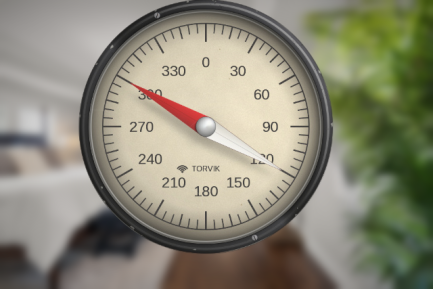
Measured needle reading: 300 °
